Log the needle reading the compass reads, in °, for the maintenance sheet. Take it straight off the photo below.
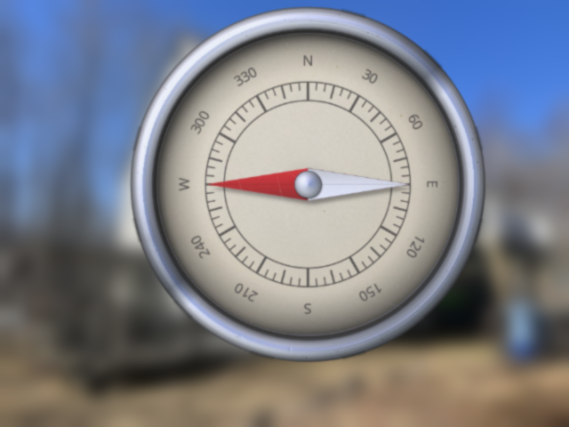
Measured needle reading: 270 °
